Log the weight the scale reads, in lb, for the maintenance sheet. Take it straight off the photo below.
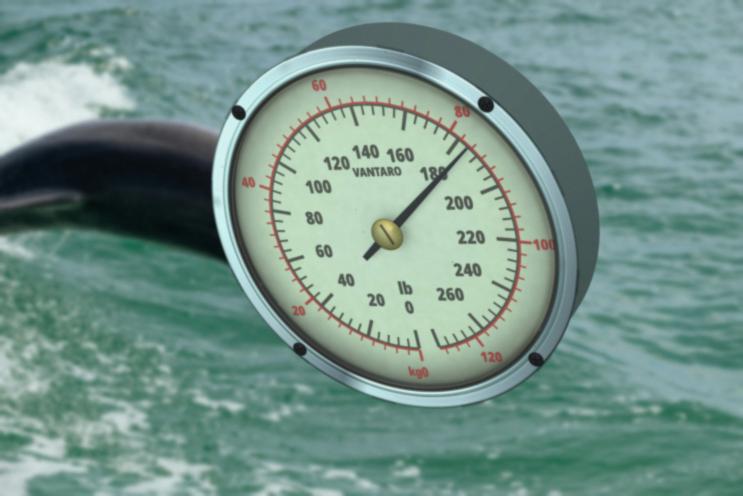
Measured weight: 184 lb
